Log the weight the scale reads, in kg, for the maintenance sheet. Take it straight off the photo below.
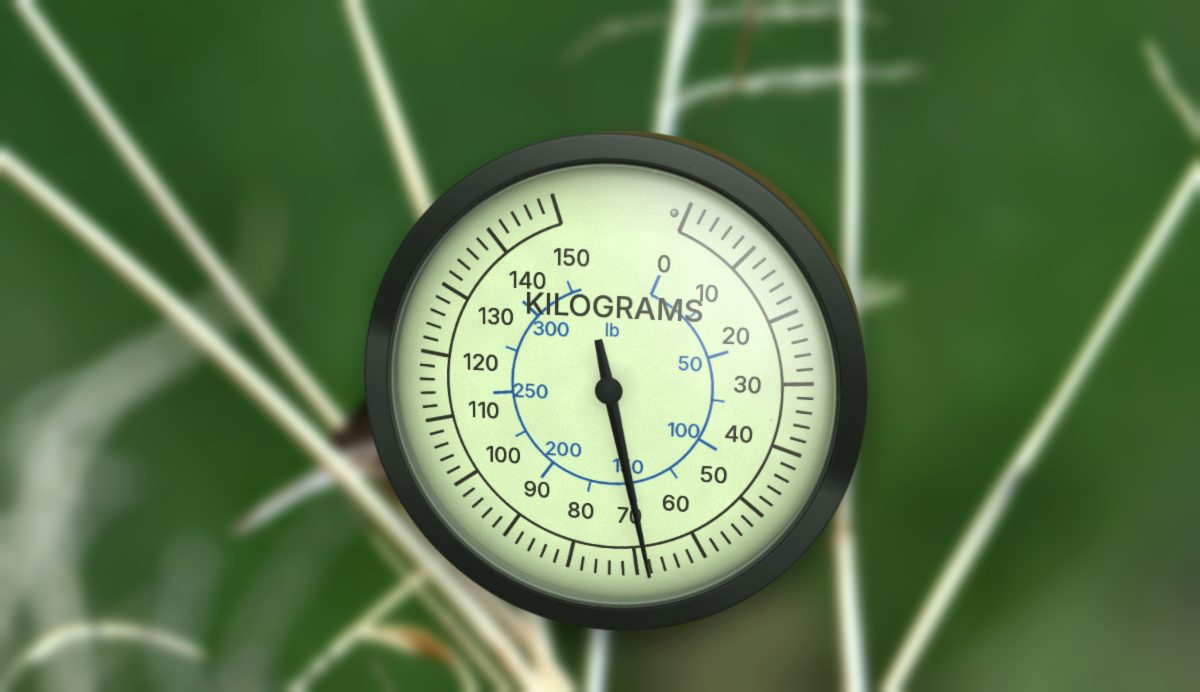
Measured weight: 68 kg
